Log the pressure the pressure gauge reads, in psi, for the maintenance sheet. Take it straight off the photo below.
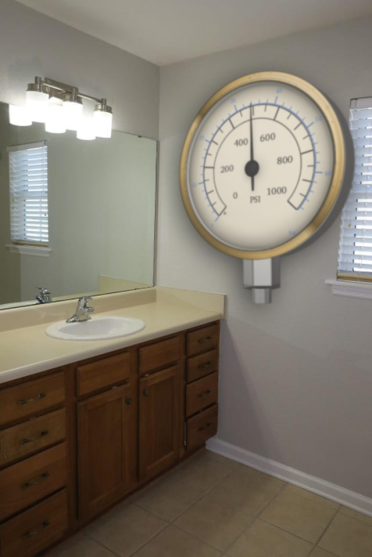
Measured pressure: 500 psi
